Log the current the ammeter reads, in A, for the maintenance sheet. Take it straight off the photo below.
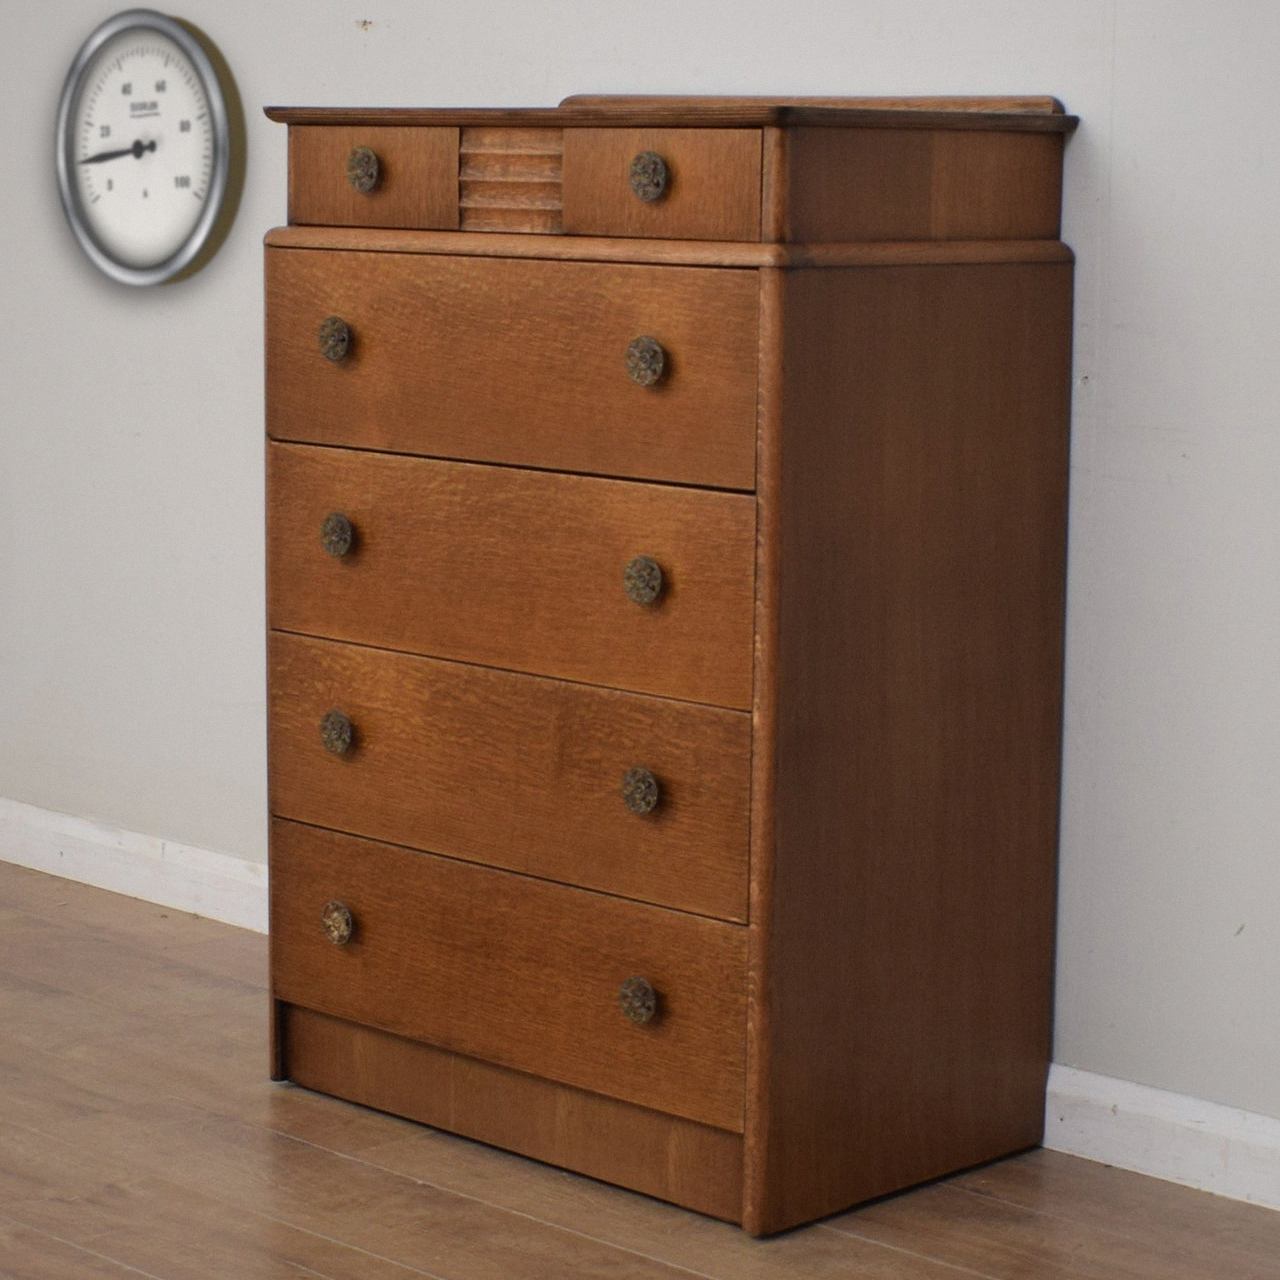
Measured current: 10 A
